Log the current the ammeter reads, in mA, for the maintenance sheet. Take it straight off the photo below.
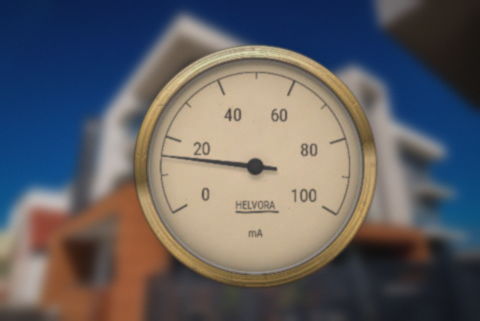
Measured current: 15 mA
